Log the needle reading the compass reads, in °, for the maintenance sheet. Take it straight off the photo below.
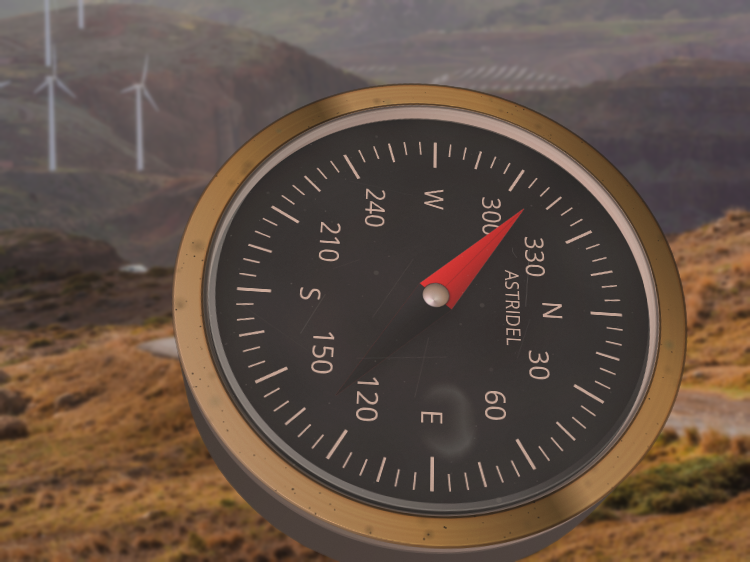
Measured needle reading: 310 °
